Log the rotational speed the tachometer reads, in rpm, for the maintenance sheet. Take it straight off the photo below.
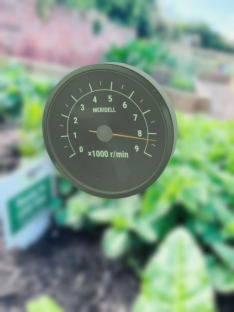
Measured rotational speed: 8250 rpm
